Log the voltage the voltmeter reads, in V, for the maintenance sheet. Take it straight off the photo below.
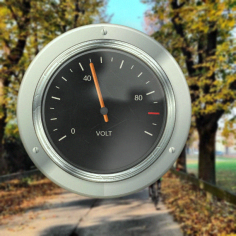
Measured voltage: 45 V
